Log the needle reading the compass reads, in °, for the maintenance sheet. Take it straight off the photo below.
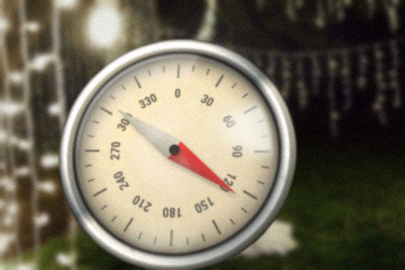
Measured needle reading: 125 °
